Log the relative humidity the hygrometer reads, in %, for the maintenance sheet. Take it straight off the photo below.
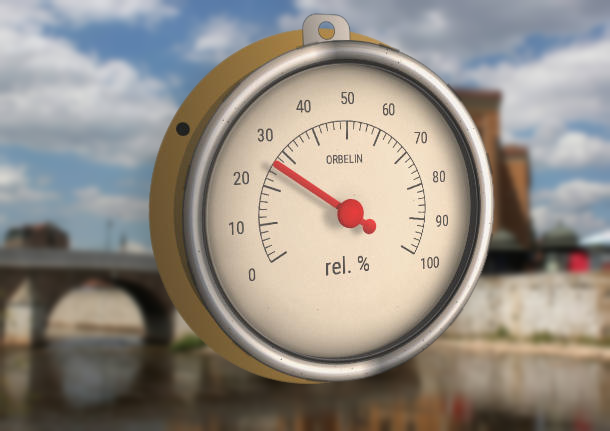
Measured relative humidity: 26 %
